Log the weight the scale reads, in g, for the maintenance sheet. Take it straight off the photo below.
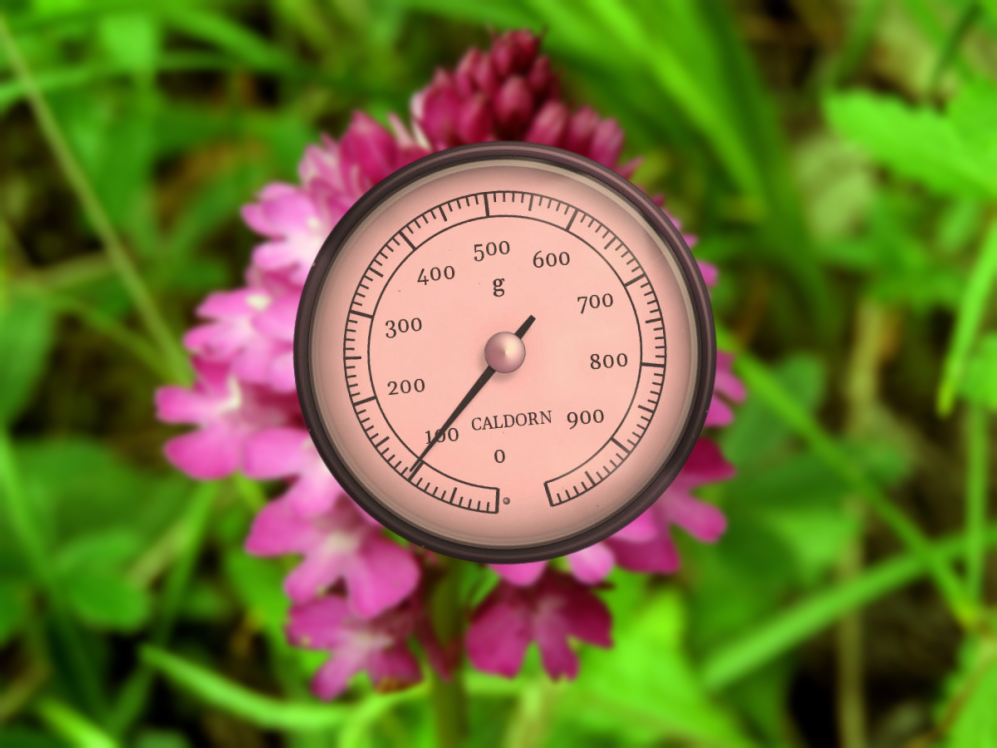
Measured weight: 105 g
